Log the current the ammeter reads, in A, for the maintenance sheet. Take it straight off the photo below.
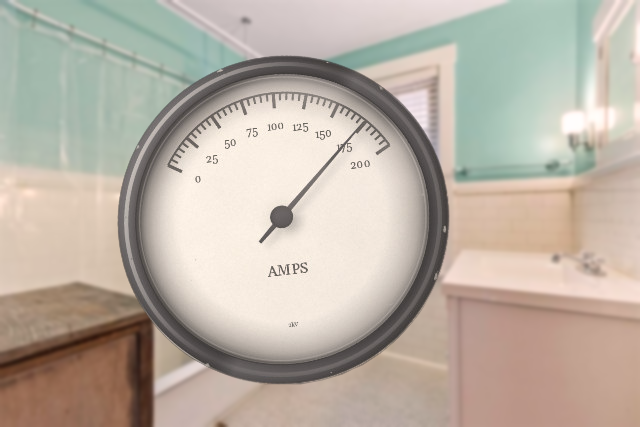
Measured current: 175 A
